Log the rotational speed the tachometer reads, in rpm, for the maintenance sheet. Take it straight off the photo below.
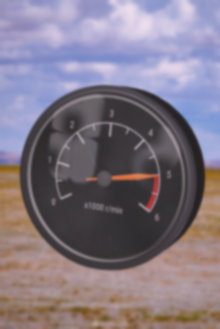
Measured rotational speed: 5000 rpm
